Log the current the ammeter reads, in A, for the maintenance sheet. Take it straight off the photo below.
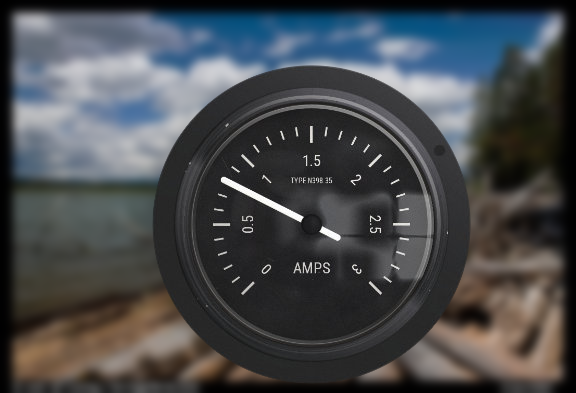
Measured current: 0.8 A
